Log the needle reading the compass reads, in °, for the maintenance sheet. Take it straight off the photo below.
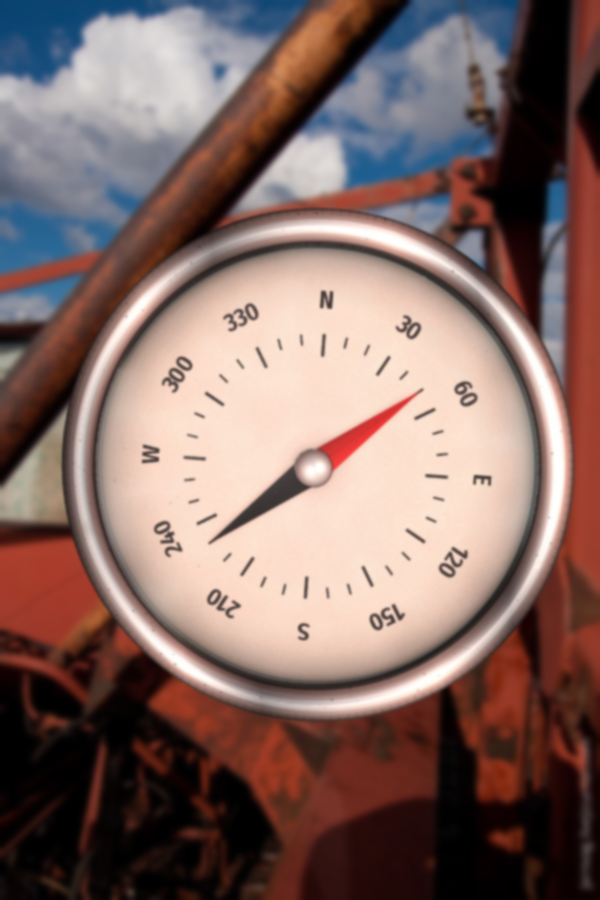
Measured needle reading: 50 °
